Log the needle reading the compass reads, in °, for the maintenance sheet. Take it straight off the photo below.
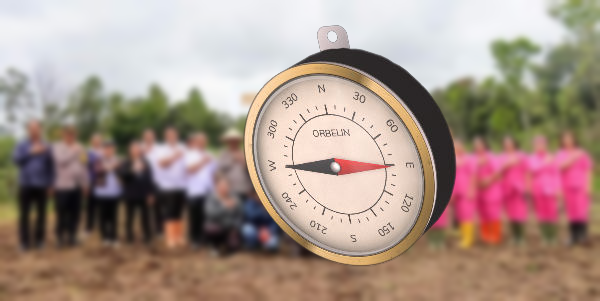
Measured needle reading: 90 °
